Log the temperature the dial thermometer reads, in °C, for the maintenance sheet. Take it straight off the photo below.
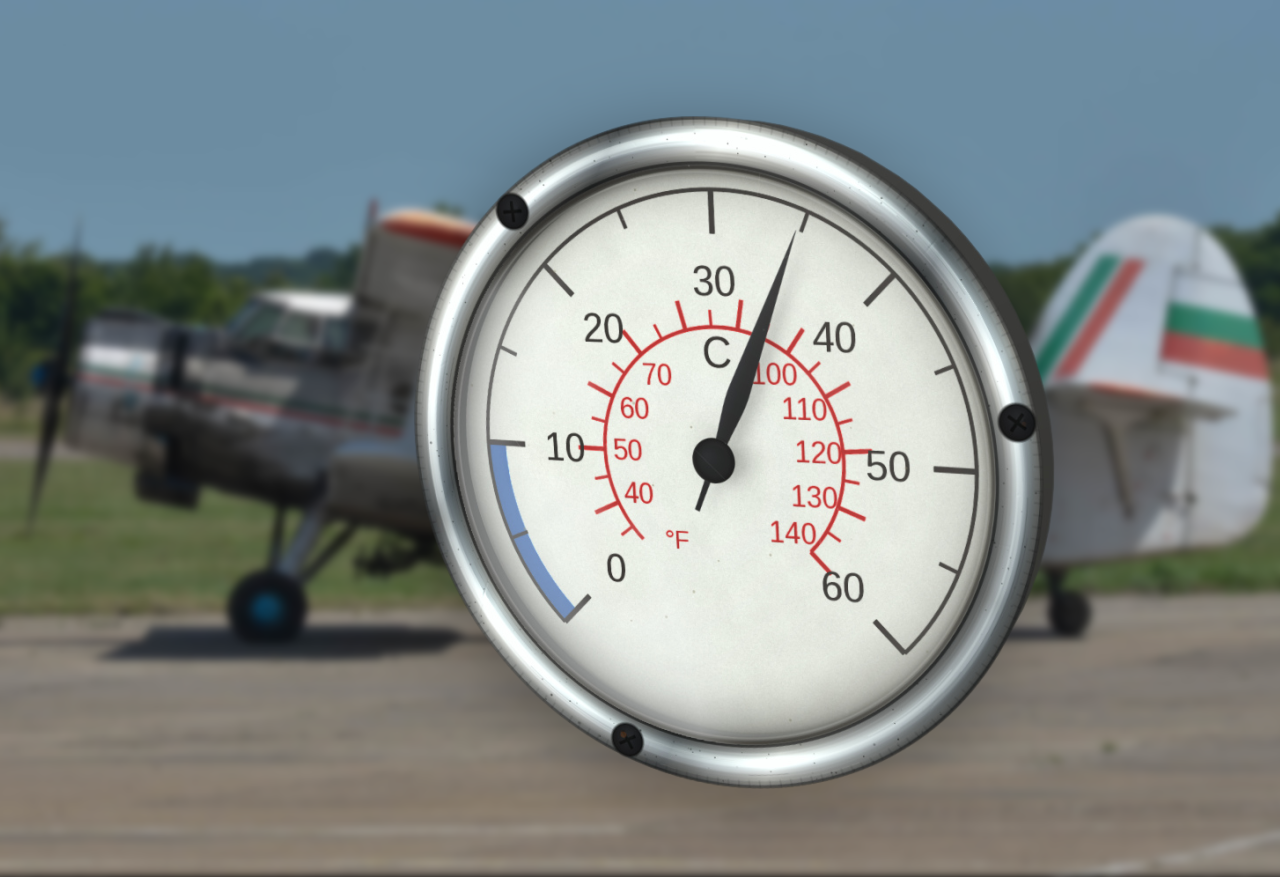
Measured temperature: 35 °C
